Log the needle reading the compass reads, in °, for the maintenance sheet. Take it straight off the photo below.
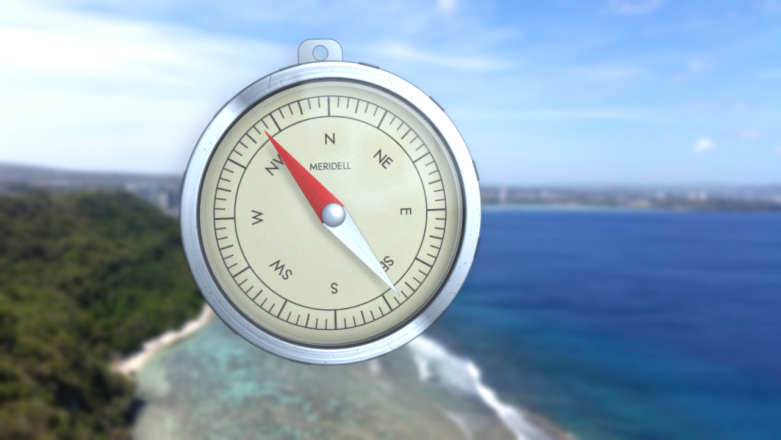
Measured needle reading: 322.5 °
